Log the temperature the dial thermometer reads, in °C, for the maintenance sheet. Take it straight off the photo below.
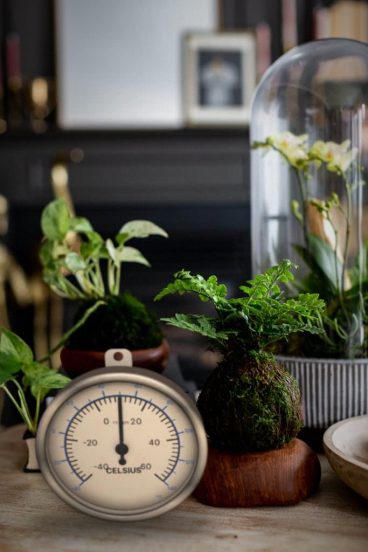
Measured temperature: 10 °C
